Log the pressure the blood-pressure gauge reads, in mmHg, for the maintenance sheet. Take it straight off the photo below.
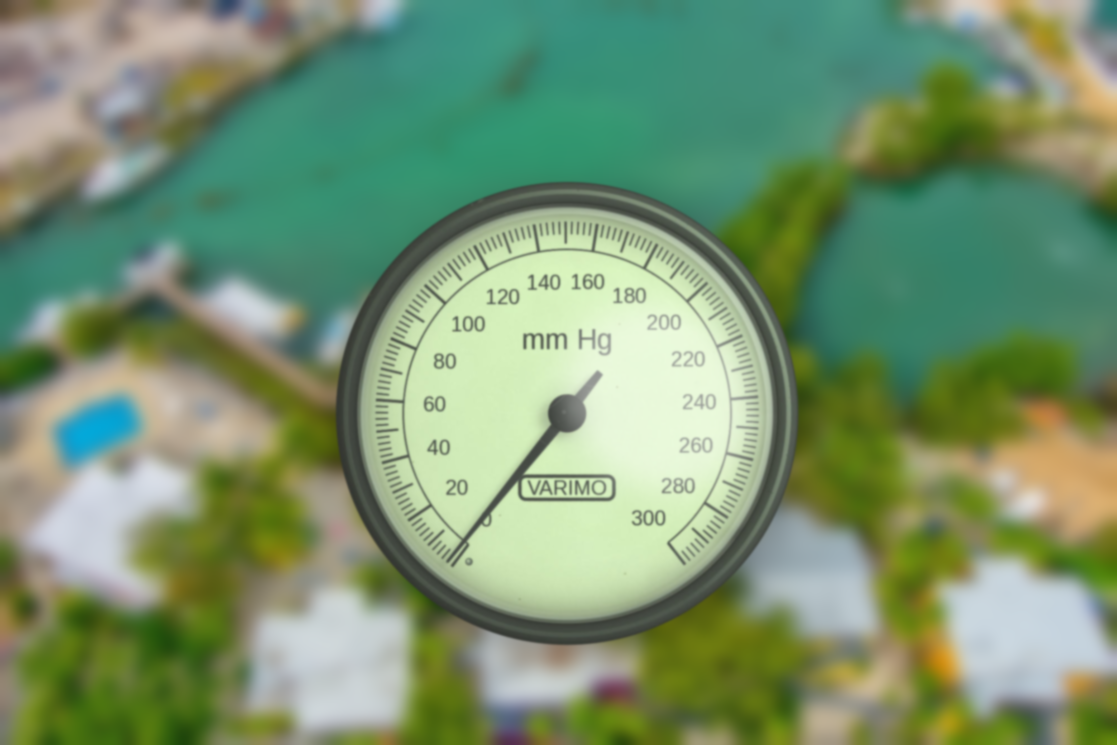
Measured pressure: 2 mmHg
